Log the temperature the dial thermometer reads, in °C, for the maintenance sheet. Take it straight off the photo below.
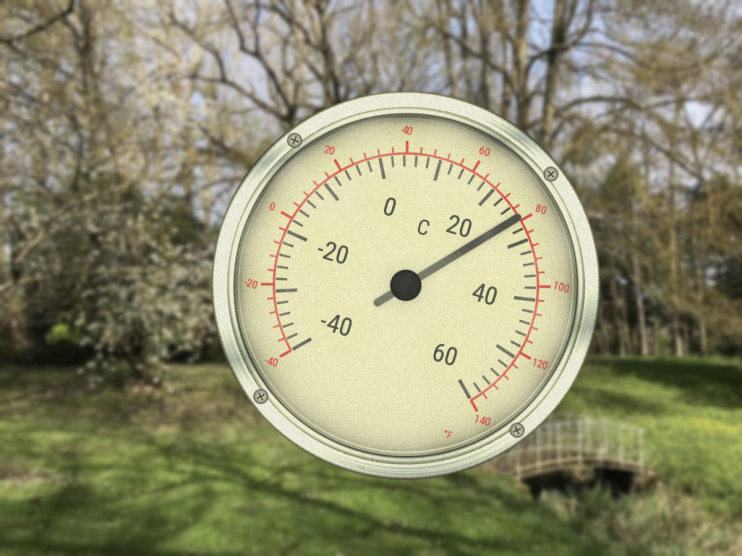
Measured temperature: 26 °C
